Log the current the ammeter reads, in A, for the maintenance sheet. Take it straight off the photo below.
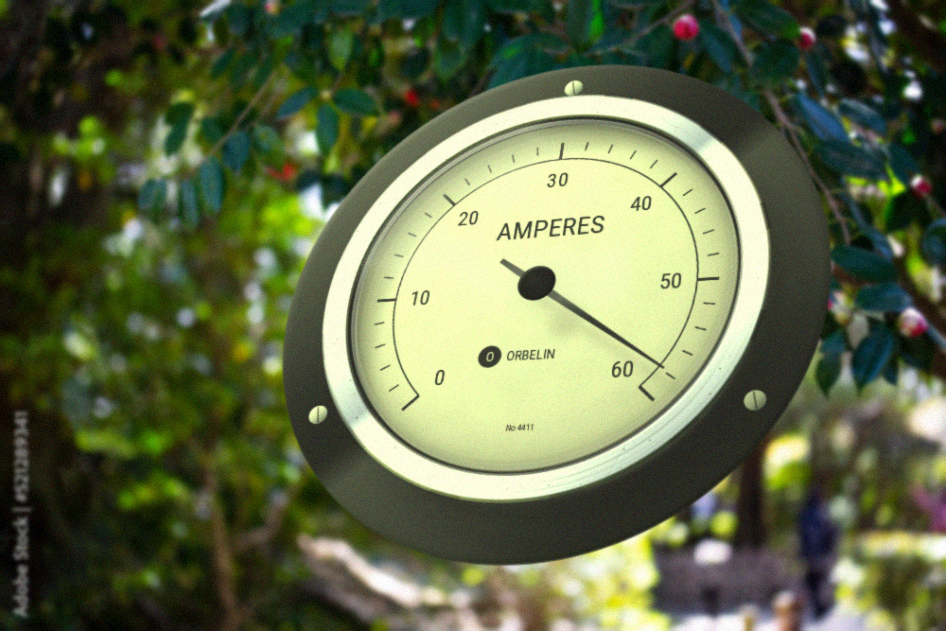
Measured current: 58 A
